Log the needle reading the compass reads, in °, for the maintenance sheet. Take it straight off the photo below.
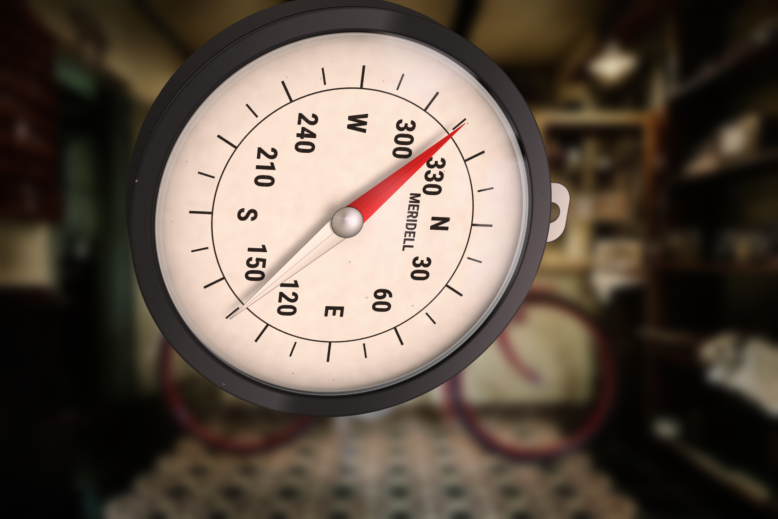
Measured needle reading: 315 °
